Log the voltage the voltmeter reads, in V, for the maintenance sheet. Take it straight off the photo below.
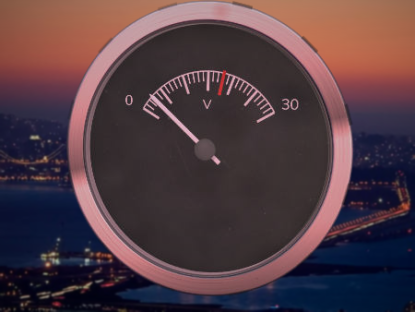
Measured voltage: 3 V
